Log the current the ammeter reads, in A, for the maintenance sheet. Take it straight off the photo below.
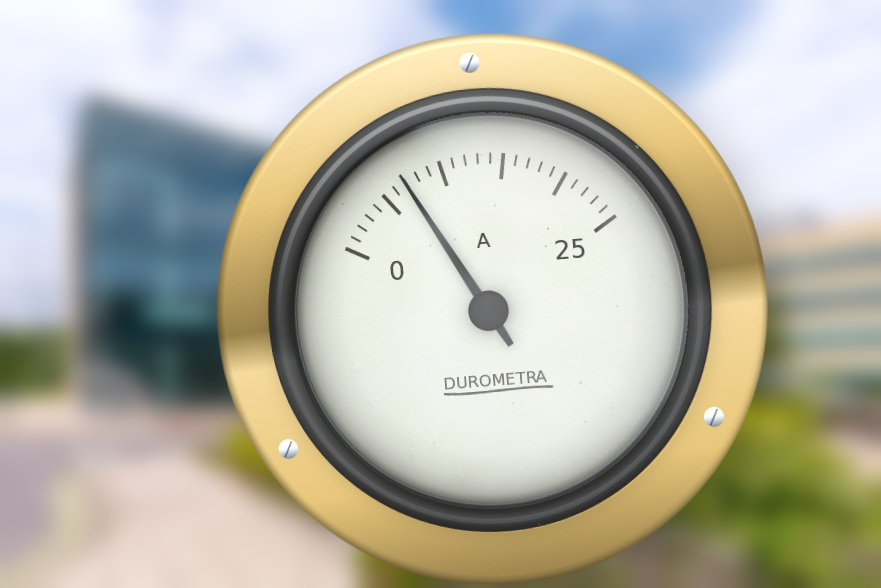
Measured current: 7 A
